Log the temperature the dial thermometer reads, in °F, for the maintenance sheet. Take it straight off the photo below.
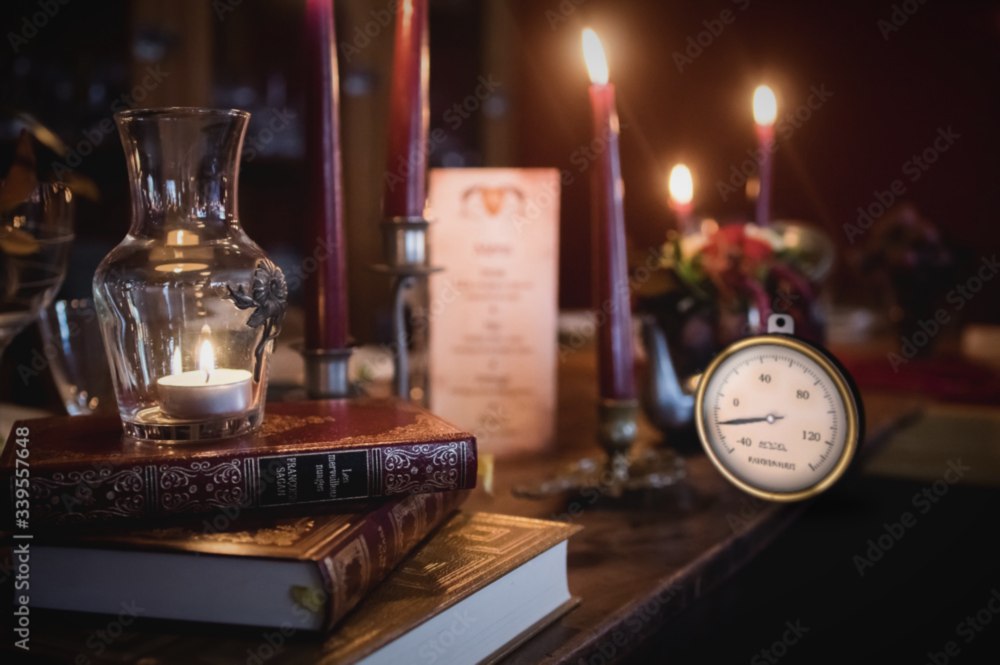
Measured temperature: -20 °F
